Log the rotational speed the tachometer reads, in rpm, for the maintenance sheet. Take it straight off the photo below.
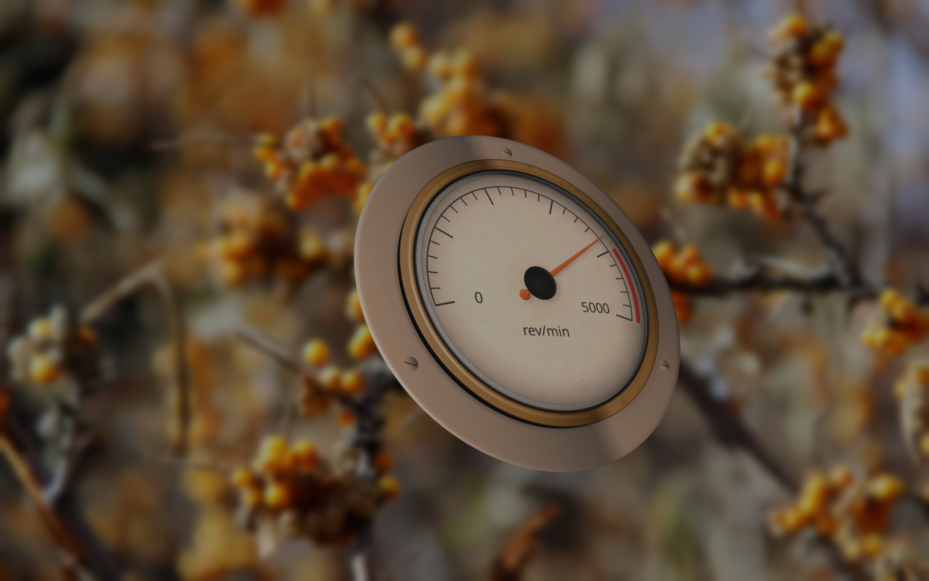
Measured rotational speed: 3800 rpm
